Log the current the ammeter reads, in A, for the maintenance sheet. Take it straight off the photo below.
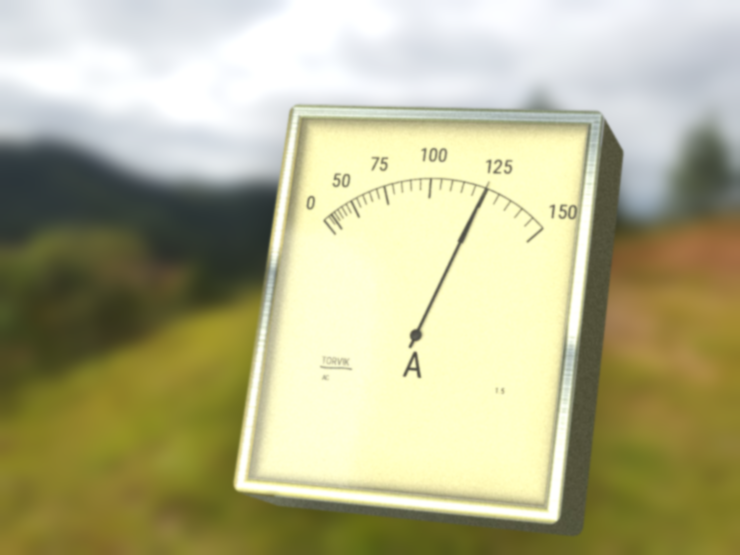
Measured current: 125 A
